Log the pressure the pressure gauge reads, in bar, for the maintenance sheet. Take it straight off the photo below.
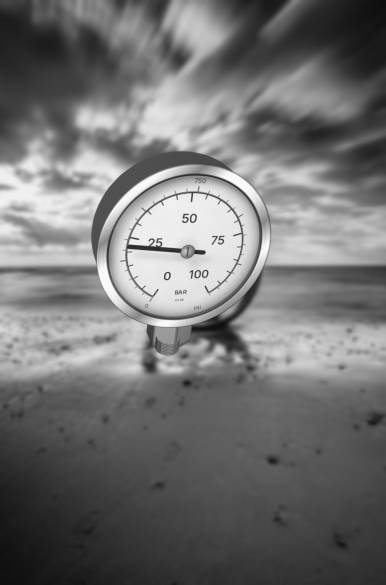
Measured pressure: 22.5 bar
